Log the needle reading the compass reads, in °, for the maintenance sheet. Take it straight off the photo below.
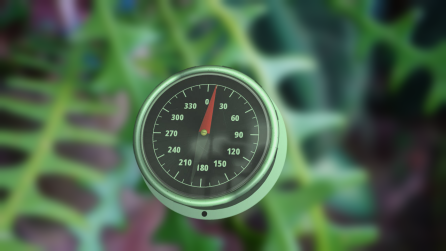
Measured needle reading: 10 °
